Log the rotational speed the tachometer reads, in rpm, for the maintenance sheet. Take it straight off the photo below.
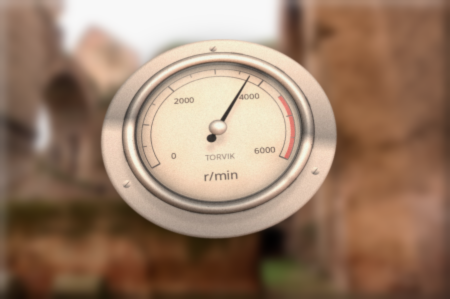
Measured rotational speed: 3750 rpm
